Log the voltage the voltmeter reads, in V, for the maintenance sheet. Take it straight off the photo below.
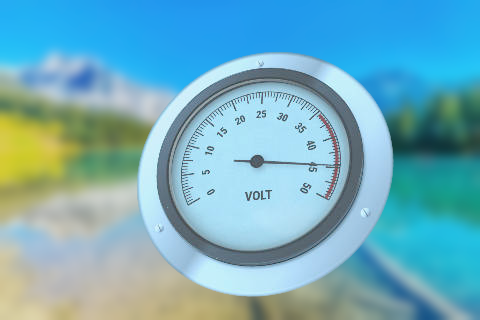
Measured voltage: 45 V
